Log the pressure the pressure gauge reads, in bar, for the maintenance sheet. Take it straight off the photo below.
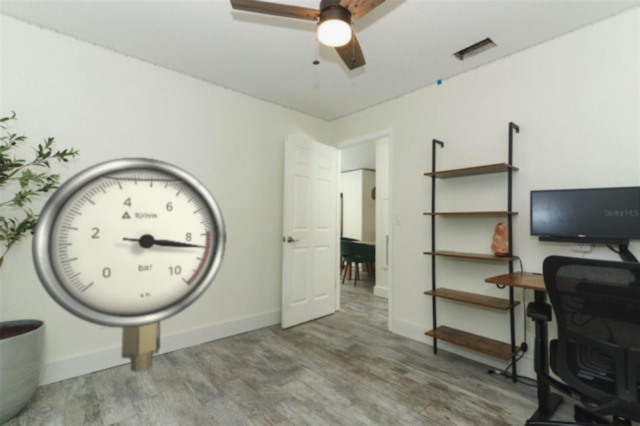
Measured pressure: 8.5 bar
